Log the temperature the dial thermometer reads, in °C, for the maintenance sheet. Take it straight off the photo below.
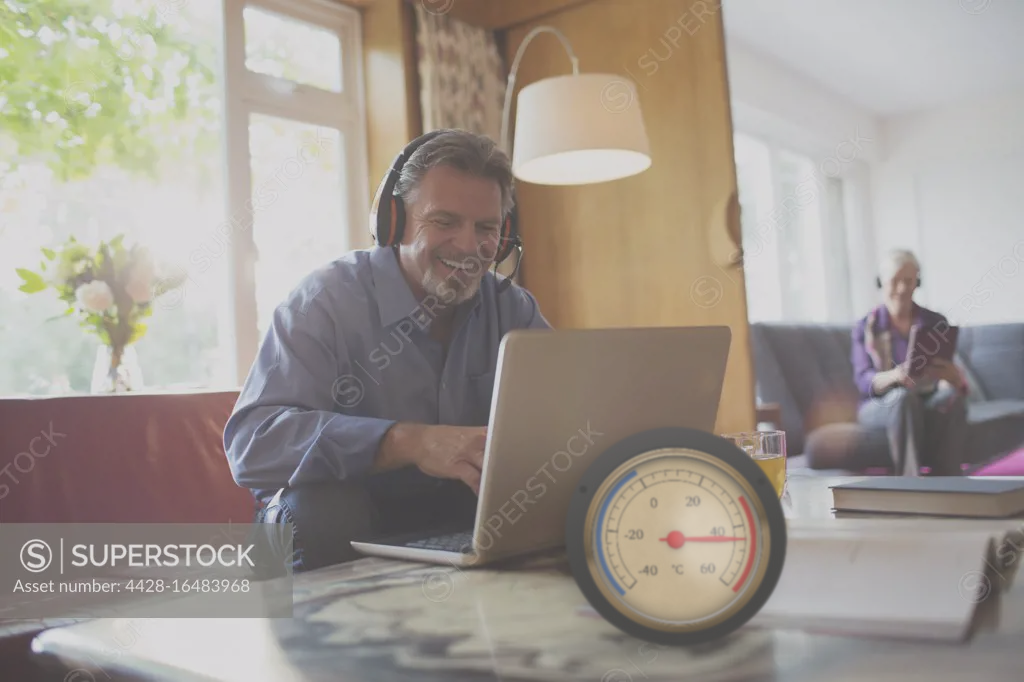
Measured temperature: 44 °C
